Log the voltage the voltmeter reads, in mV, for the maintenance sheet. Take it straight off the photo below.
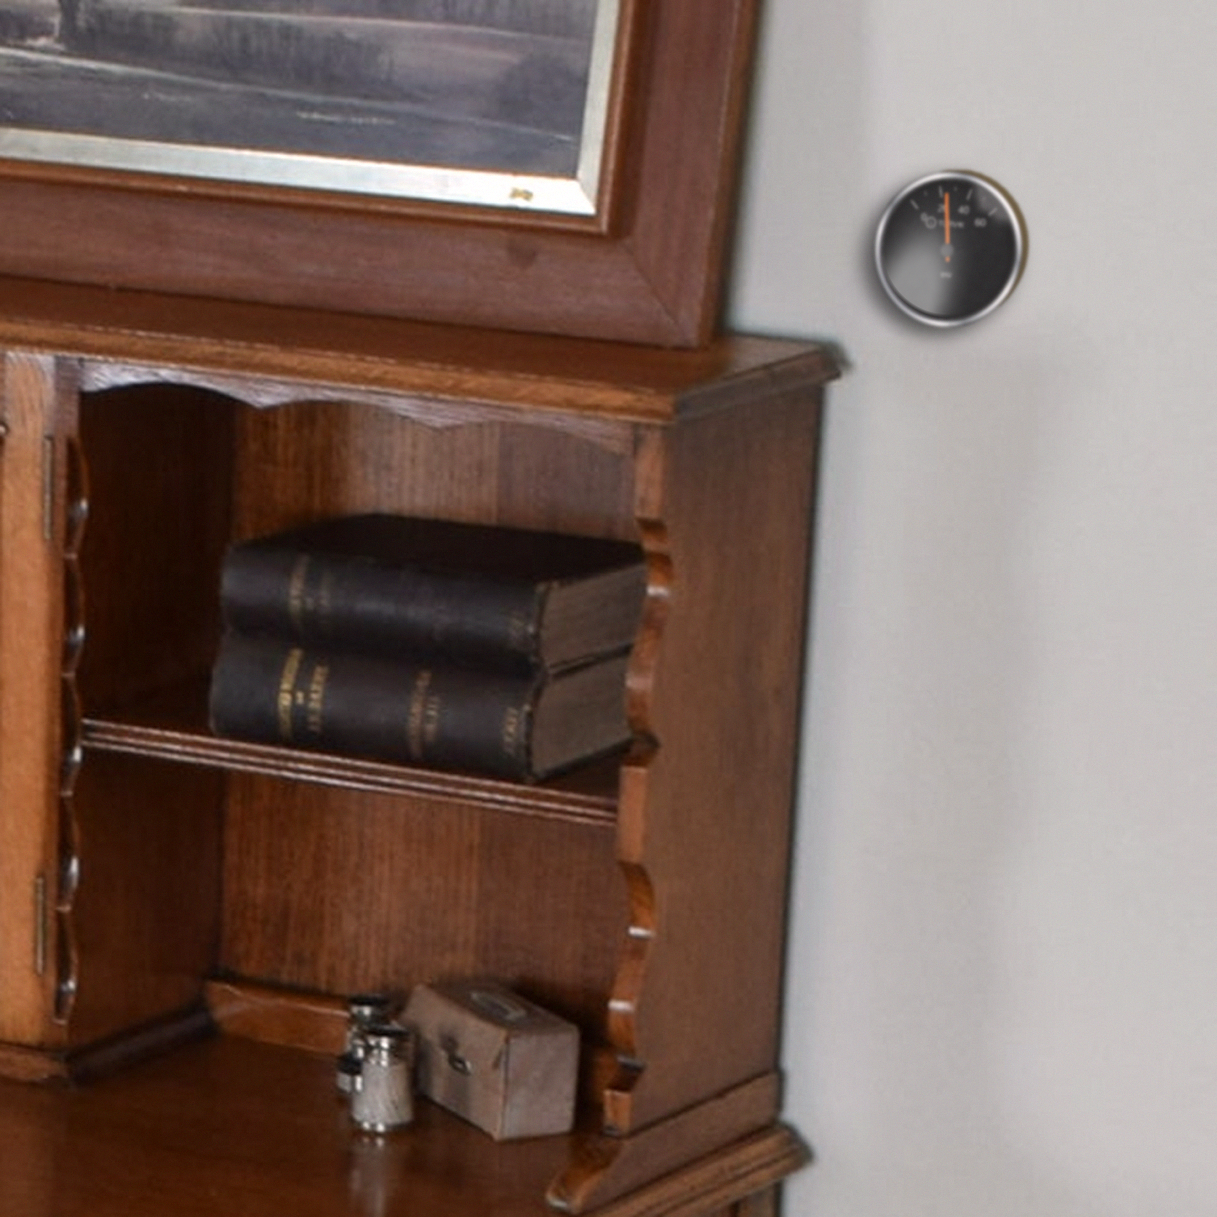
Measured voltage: 25 mV
